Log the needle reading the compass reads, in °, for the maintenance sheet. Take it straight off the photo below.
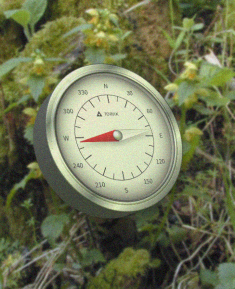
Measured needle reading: 262.5 °
